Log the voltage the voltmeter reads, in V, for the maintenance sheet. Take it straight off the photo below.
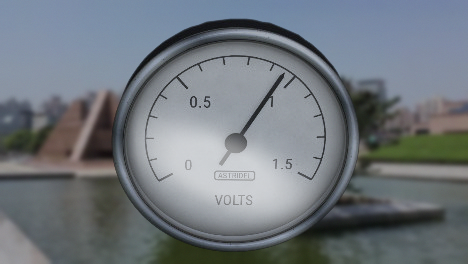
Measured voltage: 0.95 V
